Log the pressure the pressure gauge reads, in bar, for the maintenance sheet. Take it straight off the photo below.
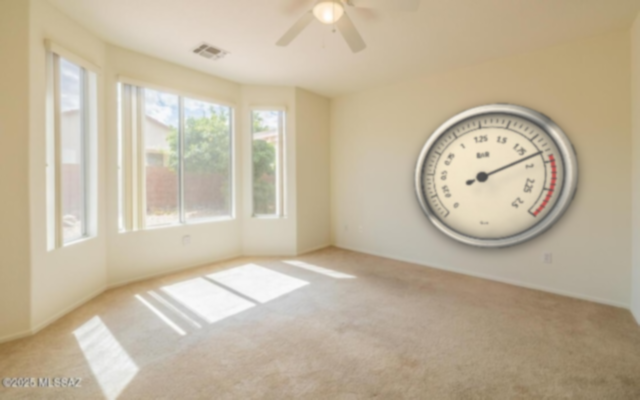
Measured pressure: 1.9 bar
